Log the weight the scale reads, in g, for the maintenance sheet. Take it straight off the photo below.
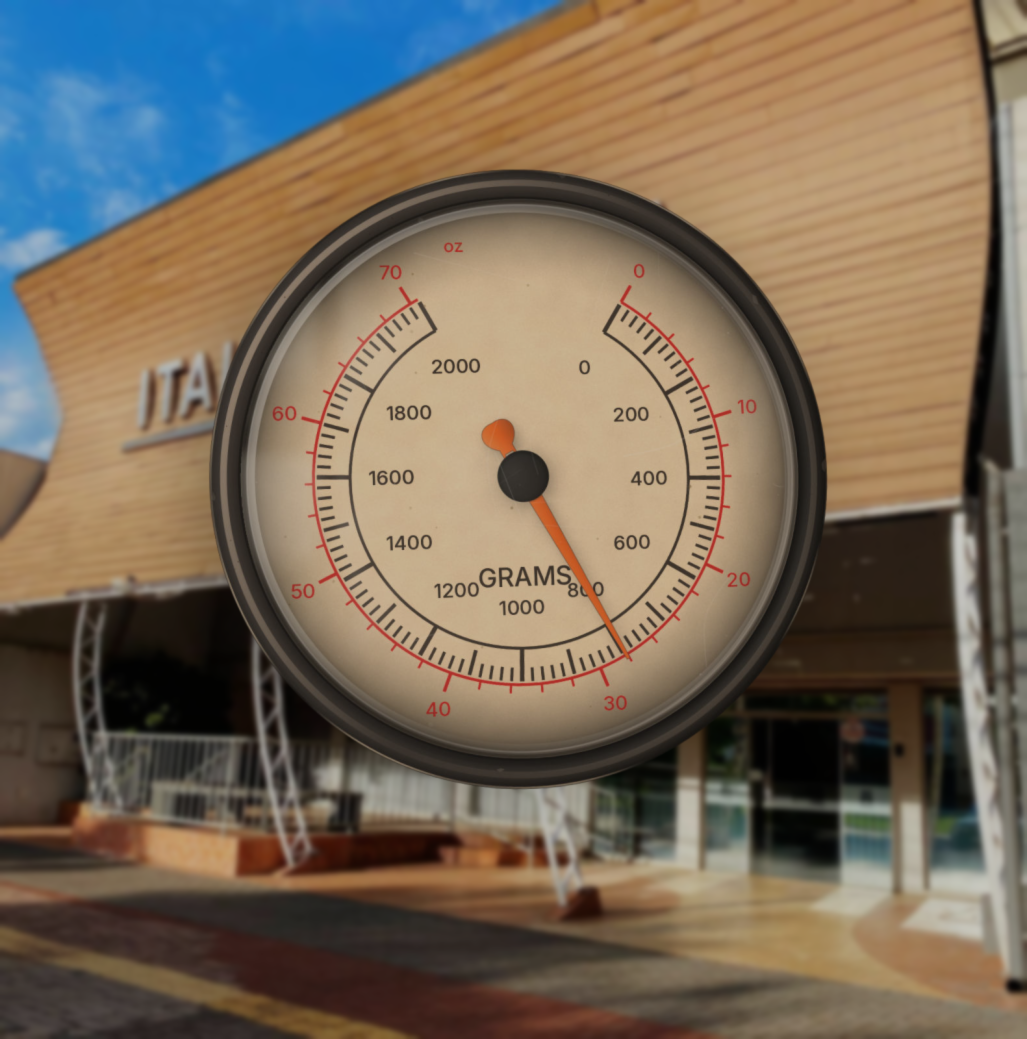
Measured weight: 800 g
